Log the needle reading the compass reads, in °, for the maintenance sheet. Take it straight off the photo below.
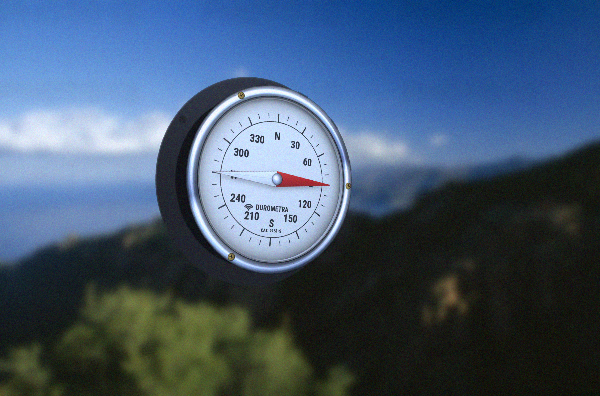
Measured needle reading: 90 °
